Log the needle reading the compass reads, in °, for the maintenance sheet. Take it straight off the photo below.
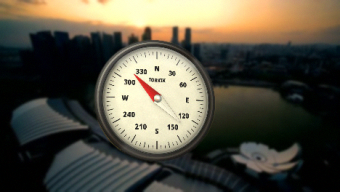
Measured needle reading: 315 °
